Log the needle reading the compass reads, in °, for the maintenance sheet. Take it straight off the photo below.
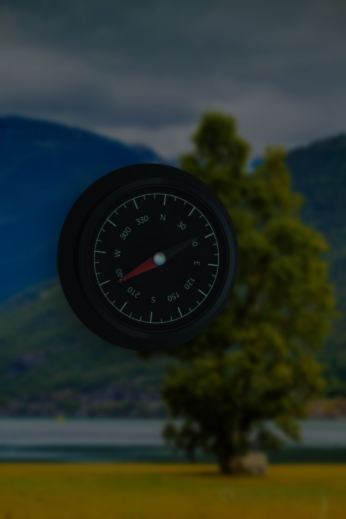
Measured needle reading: 235 °
